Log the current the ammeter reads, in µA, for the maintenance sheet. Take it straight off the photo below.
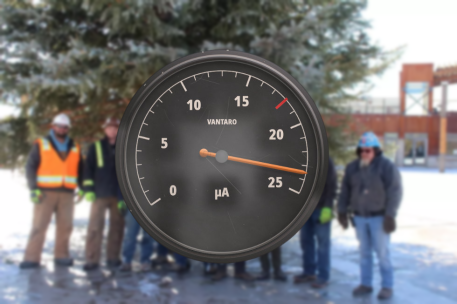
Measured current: 23.5 µA
